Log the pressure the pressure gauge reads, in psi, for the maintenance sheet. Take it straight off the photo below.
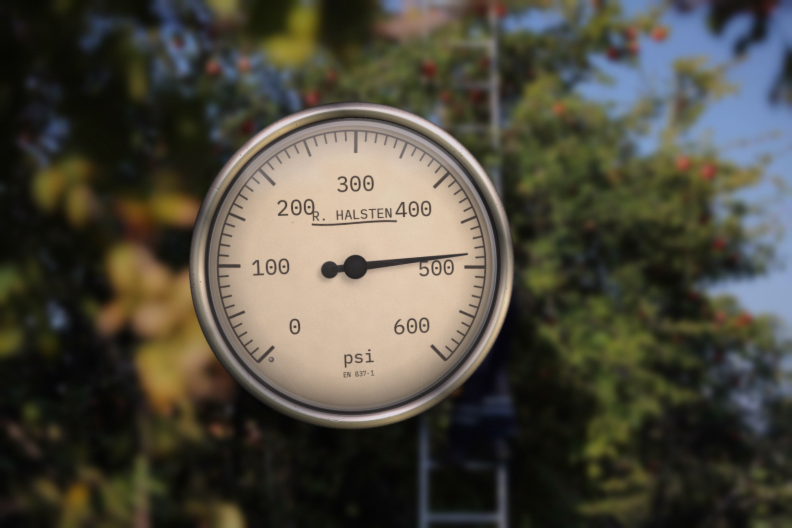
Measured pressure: 485 psi
